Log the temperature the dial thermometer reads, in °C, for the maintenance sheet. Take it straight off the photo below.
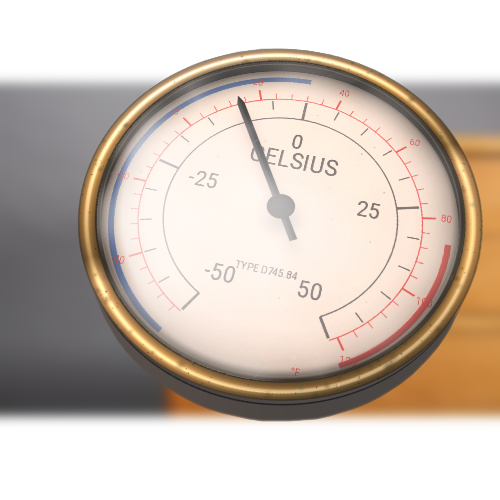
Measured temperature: -10 °C
